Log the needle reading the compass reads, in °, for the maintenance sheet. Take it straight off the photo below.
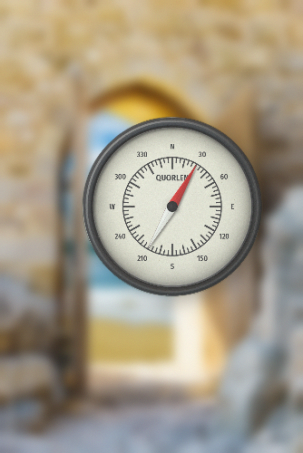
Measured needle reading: 30 °
